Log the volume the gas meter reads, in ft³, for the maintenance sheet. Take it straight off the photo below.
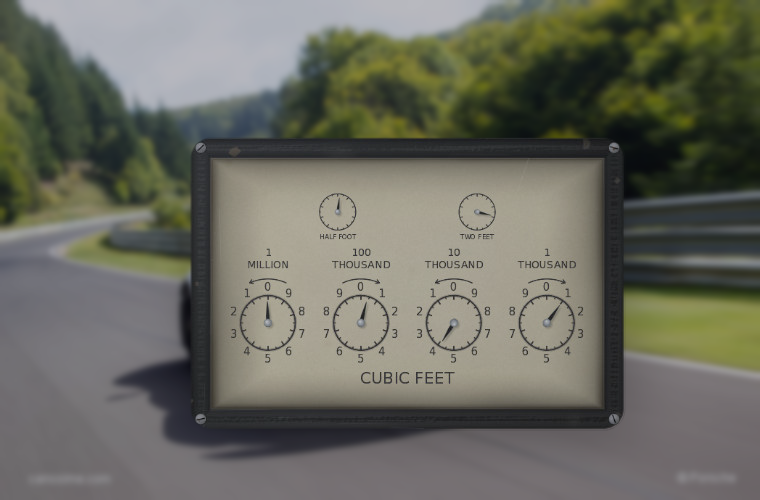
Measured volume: 4100 ft³
